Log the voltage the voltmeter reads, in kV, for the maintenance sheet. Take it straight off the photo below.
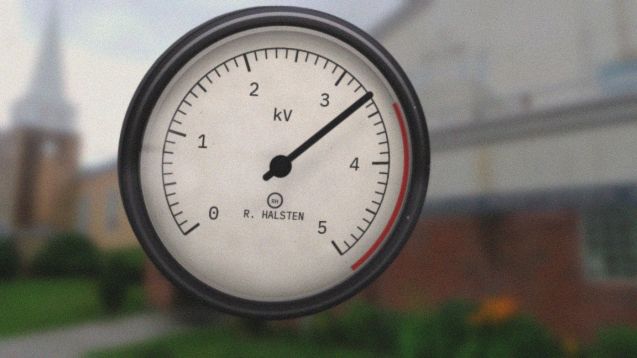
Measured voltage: 3.3 kV
